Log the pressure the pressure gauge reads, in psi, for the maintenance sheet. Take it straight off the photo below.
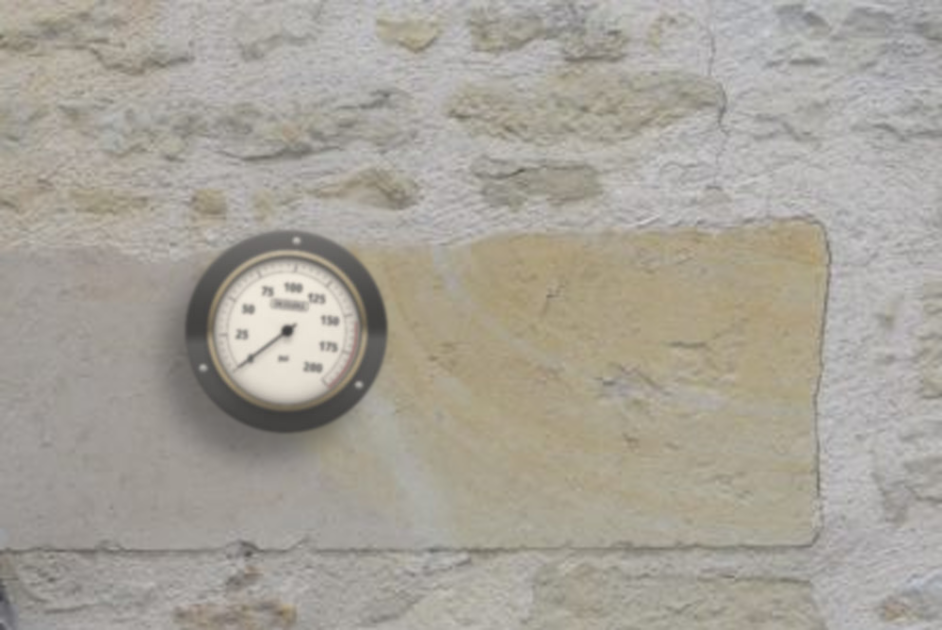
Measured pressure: 0 psi
